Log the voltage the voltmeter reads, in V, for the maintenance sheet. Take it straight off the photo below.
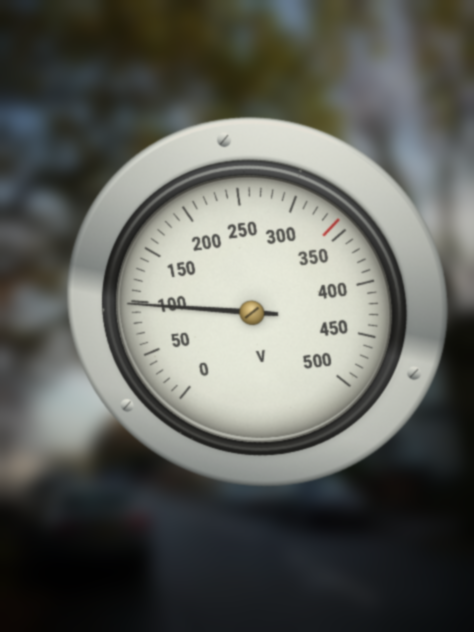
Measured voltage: 100 V
